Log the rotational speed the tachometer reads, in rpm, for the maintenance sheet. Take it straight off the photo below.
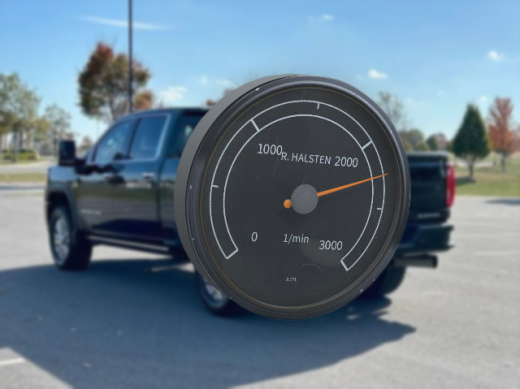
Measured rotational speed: 2250 rpm
